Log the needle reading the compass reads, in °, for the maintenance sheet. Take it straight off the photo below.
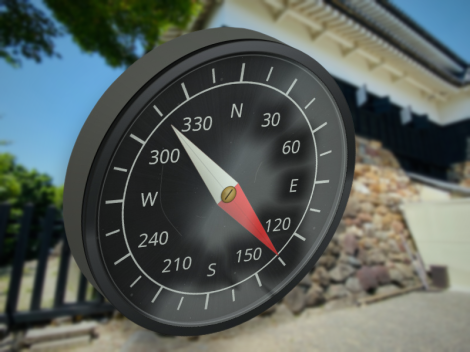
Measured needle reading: 135 °
